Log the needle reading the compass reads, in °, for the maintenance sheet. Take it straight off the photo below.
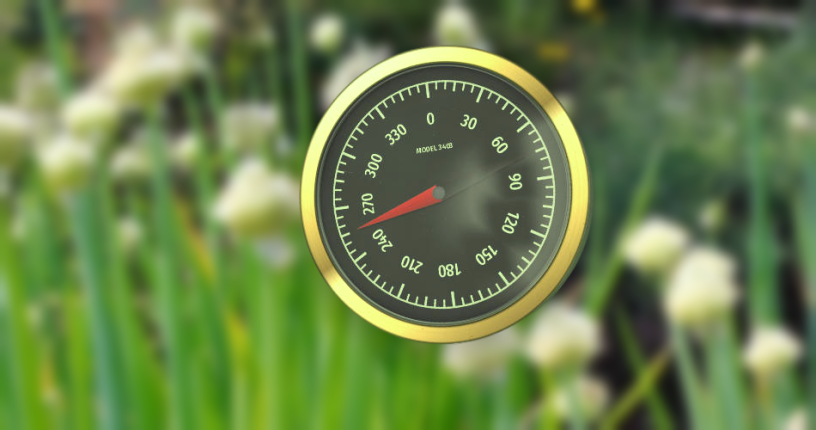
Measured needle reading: 255 °
